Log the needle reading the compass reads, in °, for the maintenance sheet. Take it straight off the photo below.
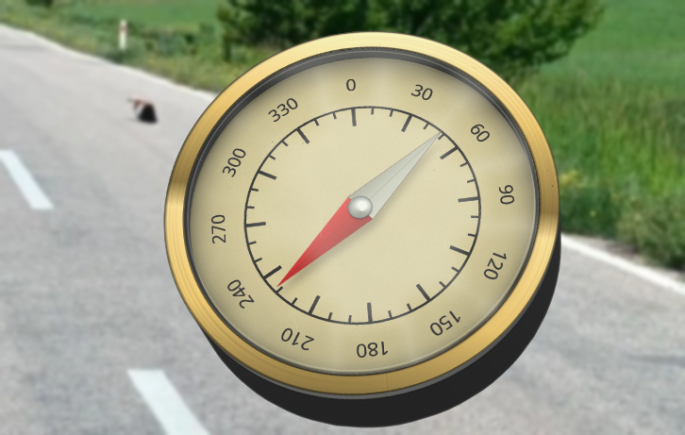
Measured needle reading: 230 °
